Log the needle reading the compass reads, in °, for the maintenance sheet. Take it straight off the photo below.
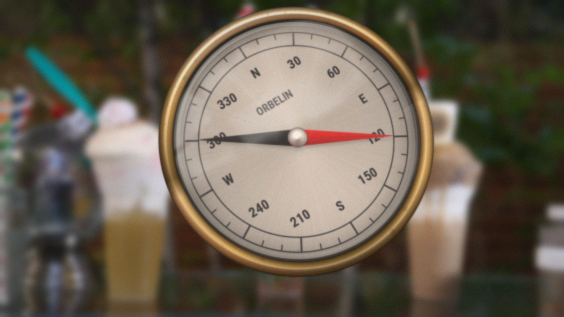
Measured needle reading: 120 °
